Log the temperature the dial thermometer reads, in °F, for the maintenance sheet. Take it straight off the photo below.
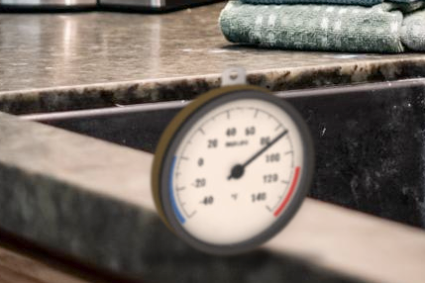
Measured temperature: 85 °F
